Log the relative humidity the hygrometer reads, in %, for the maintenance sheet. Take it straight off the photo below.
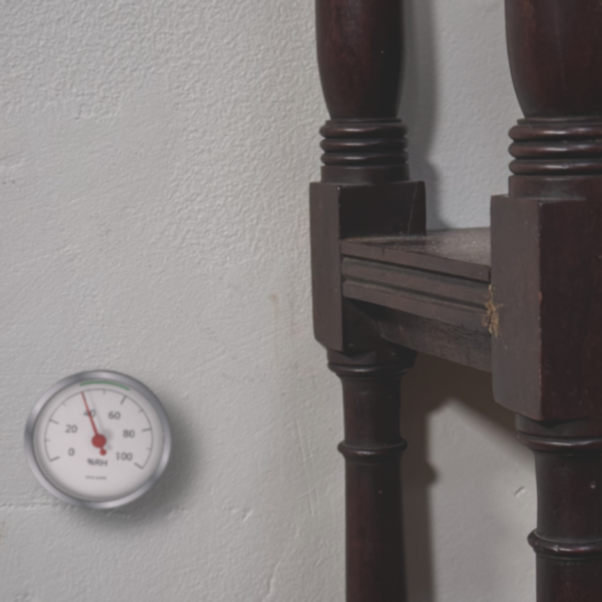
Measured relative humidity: 40 %
